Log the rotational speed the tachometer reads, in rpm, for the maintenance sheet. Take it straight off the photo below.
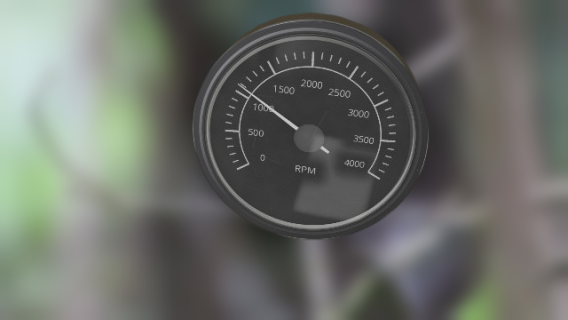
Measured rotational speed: 1100 rpm
